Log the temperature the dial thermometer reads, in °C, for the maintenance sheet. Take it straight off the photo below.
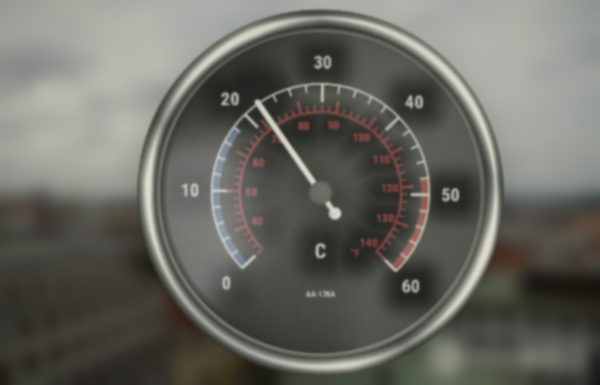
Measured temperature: 22 °C
